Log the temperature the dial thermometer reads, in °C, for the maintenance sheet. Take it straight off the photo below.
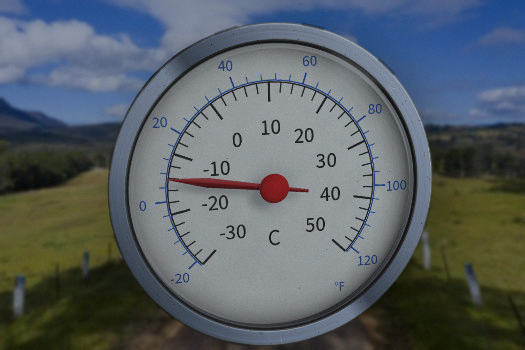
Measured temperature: -14 °C
